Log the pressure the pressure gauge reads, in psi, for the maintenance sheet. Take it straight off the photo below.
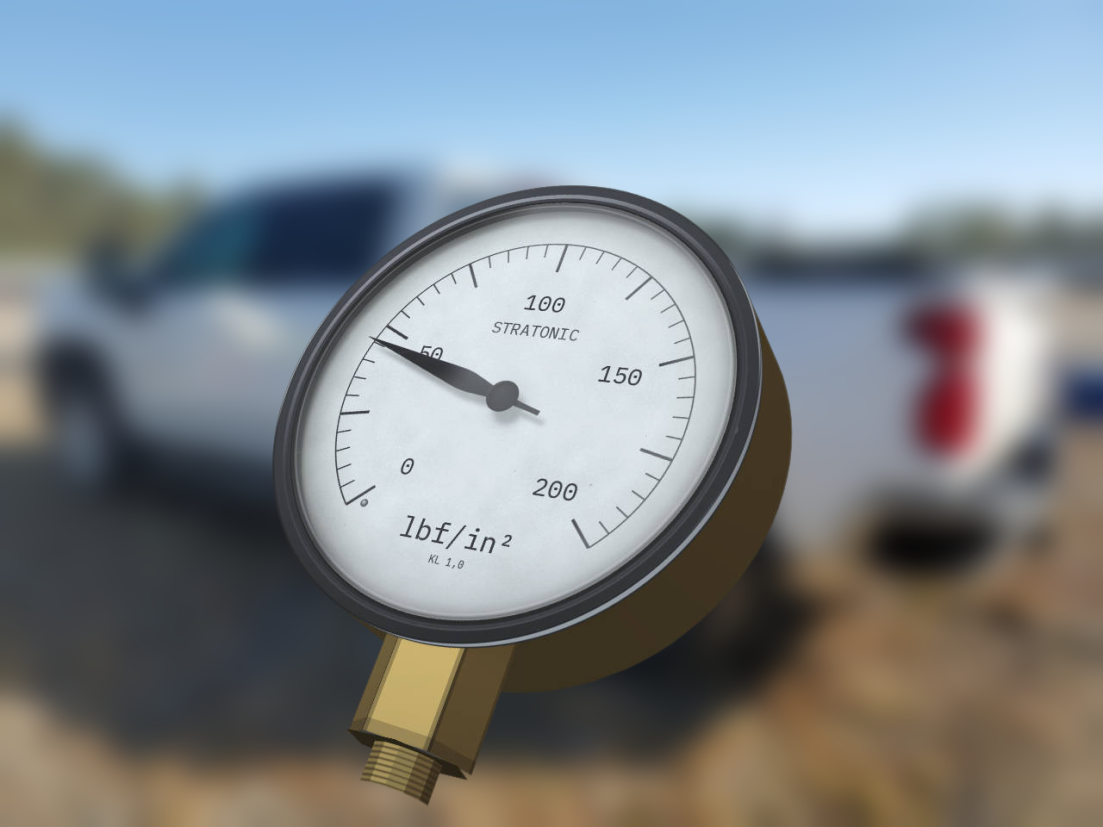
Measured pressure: 45 psi
